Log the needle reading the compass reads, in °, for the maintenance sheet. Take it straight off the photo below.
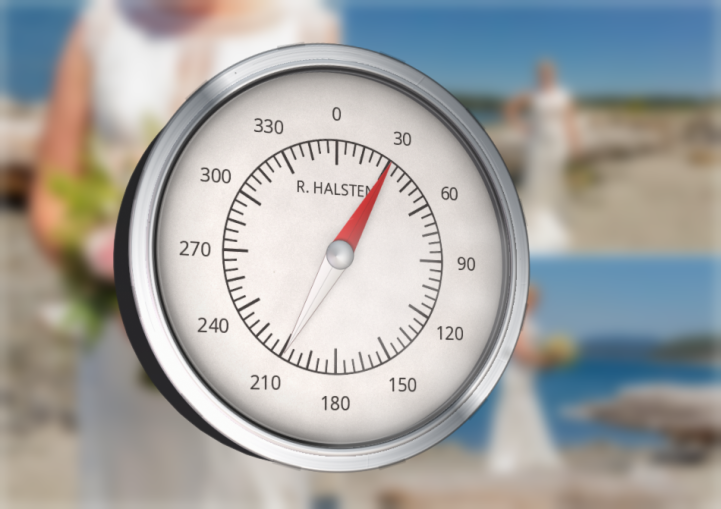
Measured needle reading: 30 °
